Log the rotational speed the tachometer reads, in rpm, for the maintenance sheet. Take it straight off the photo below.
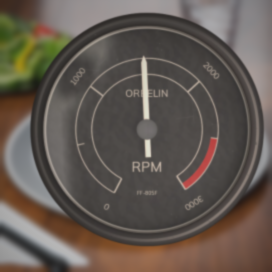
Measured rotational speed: 1500 rpm
